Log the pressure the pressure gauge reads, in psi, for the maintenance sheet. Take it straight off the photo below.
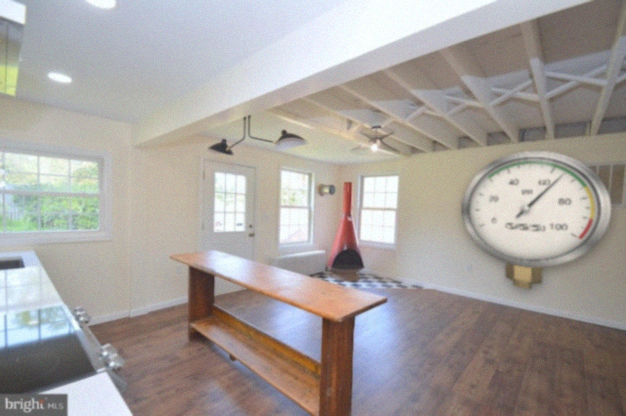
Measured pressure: 65 psi
